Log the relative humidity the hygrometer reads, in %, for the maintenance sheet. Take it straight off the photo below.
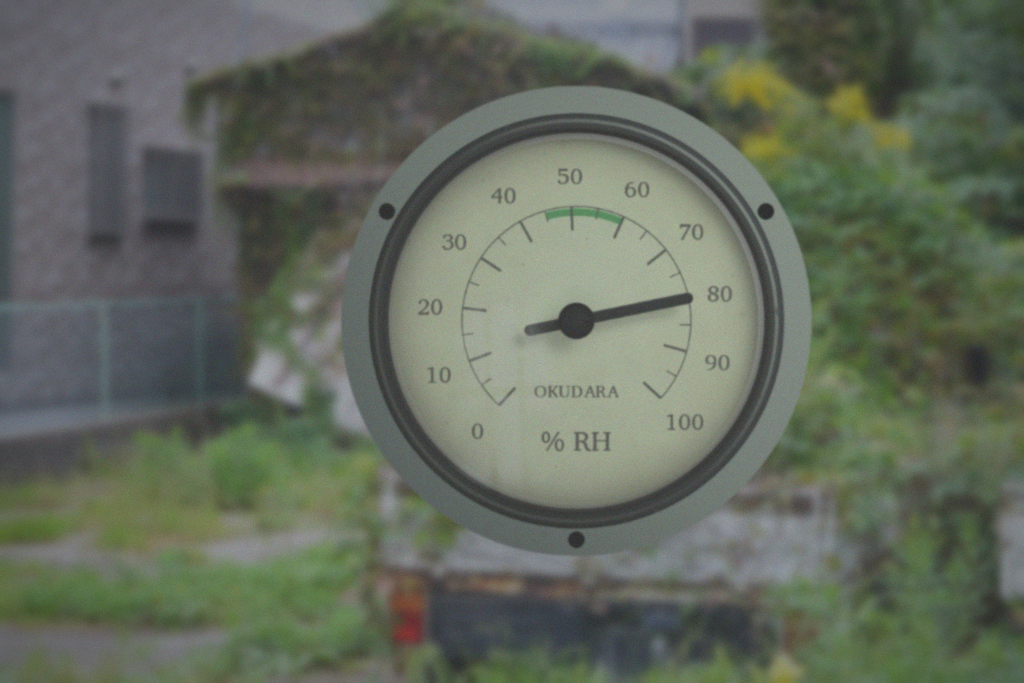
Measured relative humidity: 80 %
